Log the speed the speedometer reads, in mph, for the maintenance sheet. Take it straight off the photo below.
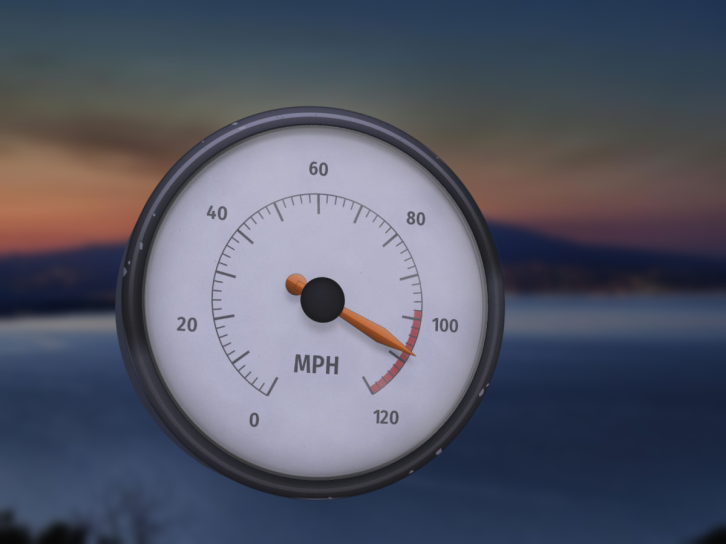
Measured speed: 108 mph
